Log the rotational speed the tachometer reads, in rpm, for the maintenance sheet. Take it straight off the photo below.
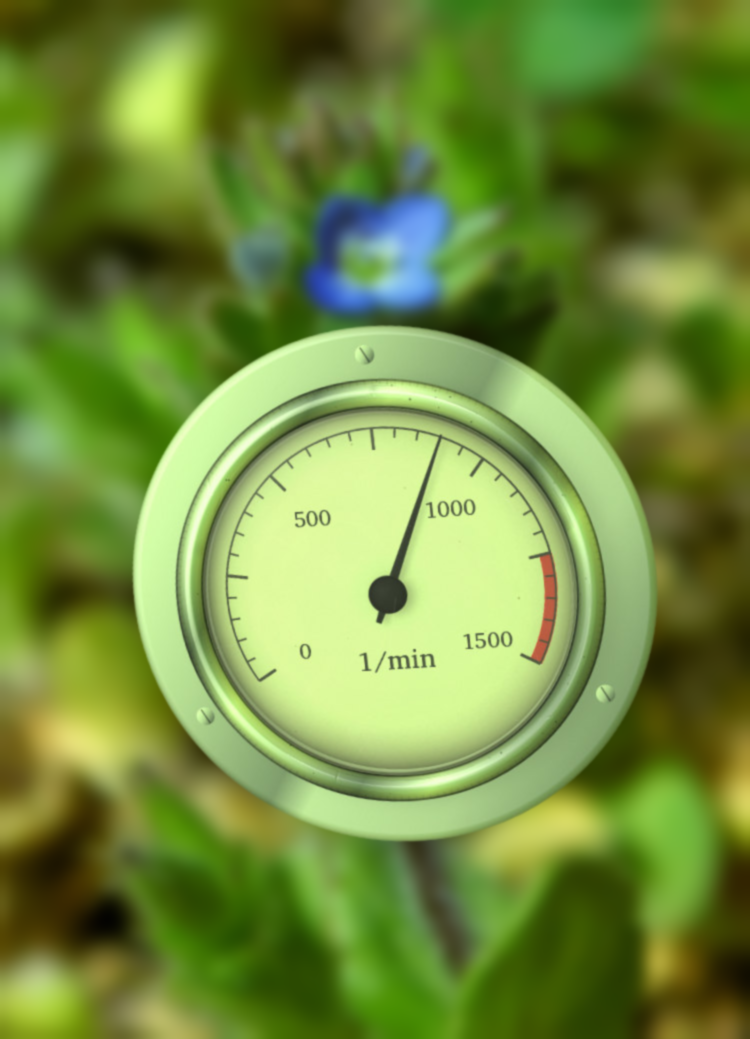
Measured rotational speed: 900 rpm
